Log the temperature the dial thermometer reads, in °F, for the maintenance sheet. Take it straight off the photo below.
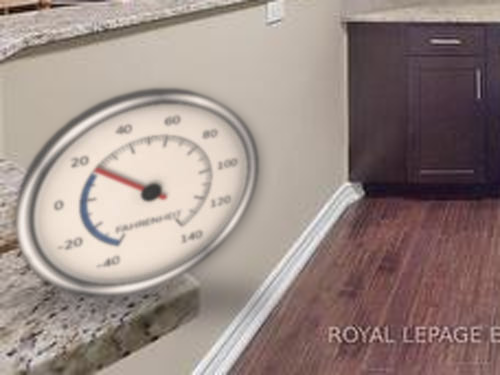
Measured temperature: 20 °F
